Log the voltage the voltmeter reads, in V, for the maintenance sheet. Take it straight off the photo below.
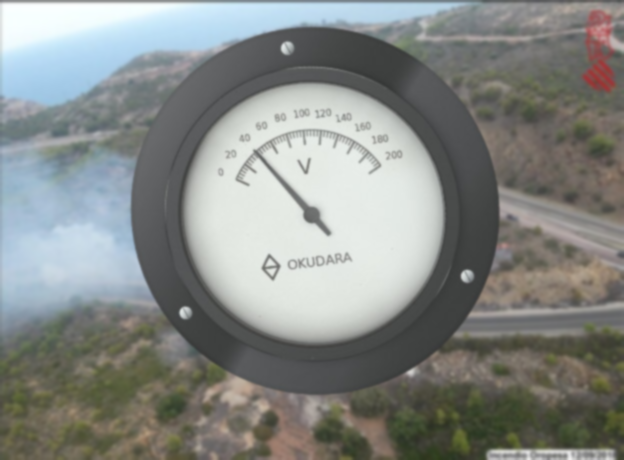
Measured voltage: 40 V
